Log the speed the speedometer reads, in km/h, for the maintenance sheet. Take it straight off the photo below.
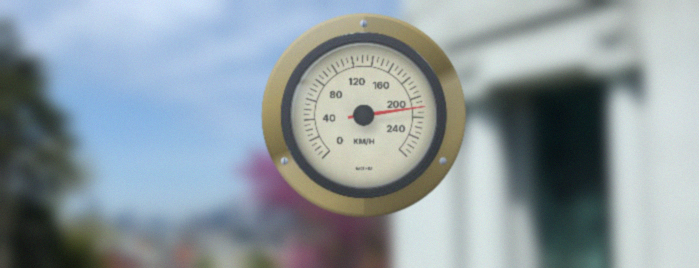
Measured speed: 210 km/h
